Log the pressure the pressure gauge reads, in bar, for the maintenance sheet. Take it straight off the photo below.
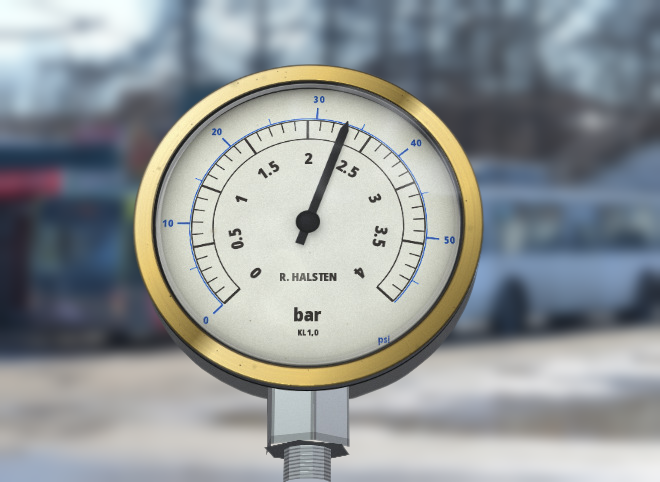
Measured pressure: 2.3 bar
